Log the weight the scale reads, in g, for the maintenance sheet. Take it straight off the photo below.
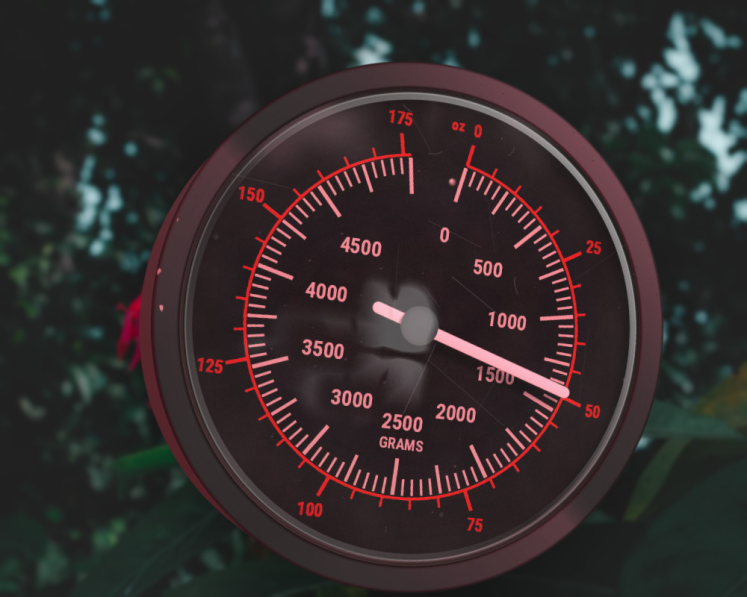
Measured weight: 1400 g
